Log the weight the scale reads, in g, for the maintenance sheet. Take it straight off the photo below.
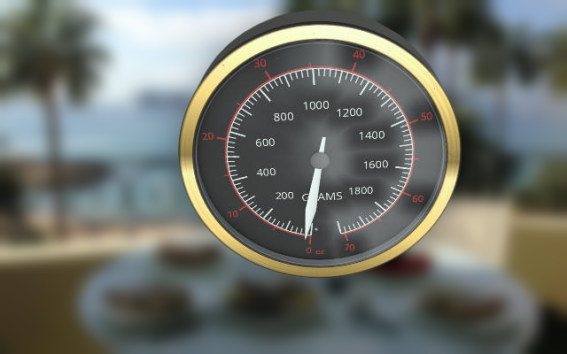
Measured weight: 20 g
